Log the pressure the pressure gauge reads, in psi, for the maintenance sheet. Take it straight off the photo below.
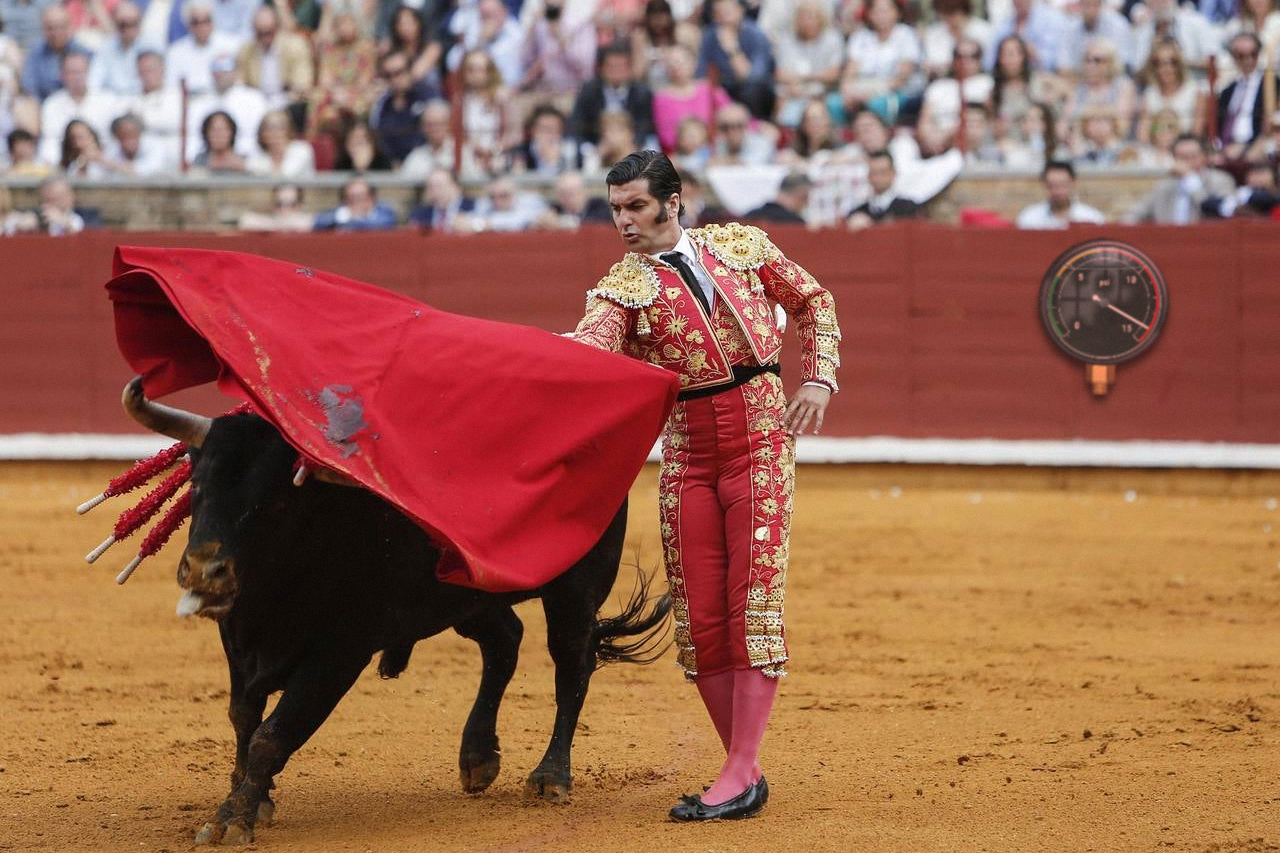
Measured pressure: 14 psi
